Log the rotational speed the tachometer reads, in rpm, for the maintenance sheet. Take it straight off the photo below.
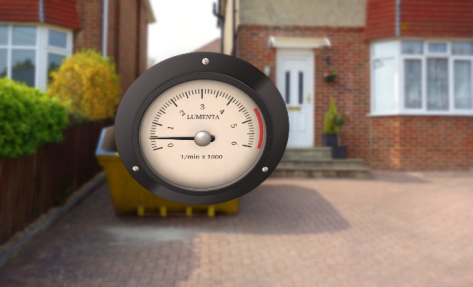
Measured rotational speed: 500 rpm
